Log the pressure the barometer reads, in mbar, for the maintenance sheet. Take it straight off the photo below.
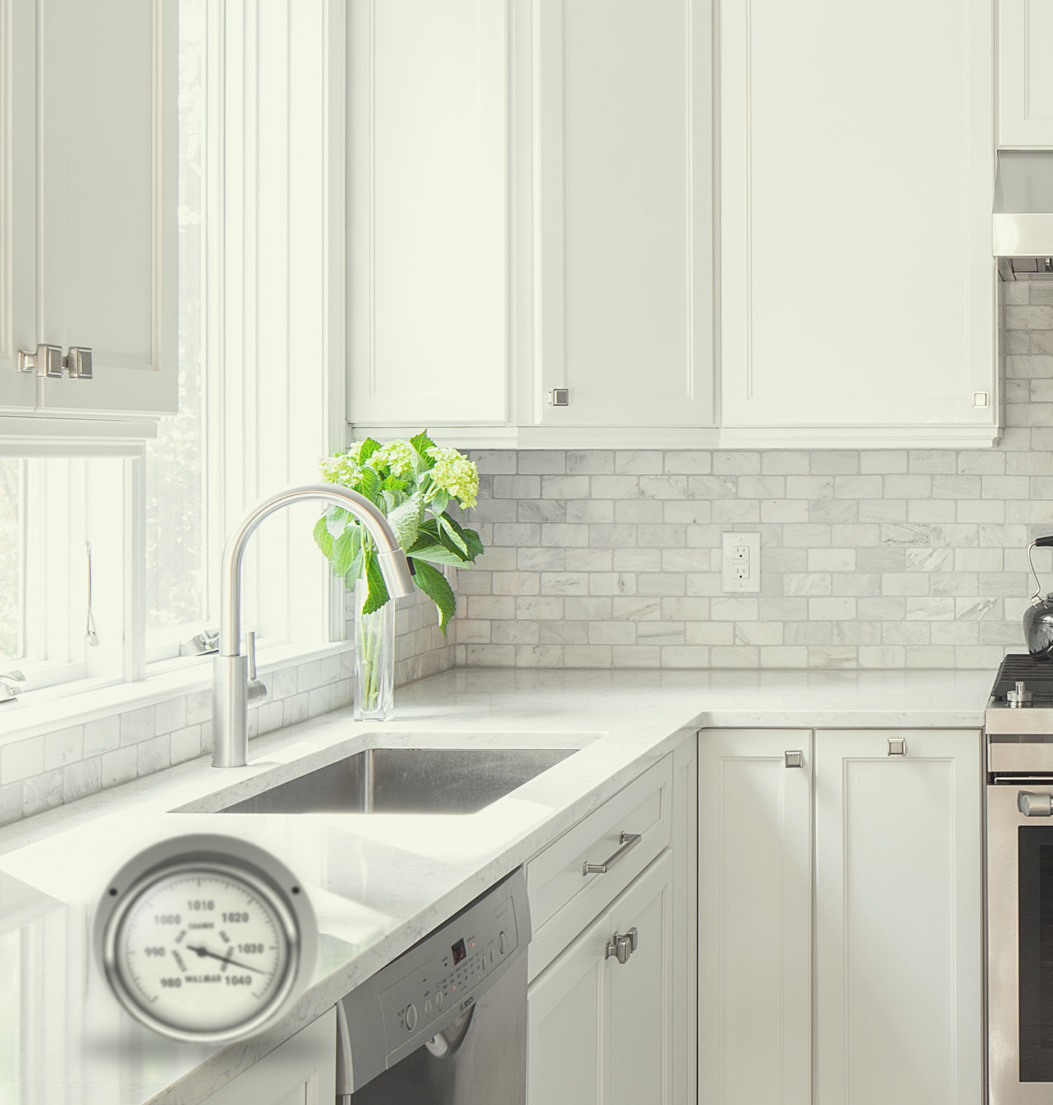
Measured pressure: 1035 mbar
